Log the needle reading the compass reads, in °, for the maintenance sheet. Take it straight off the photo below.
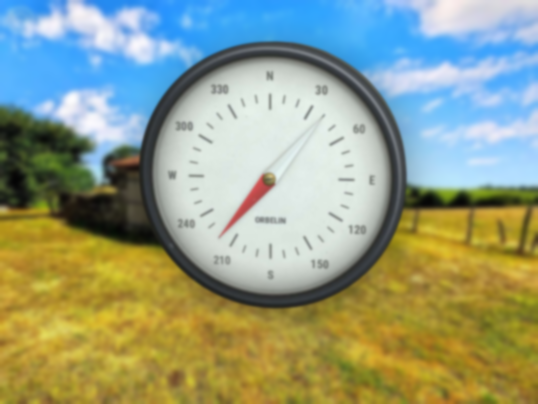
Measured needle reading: 220 °
